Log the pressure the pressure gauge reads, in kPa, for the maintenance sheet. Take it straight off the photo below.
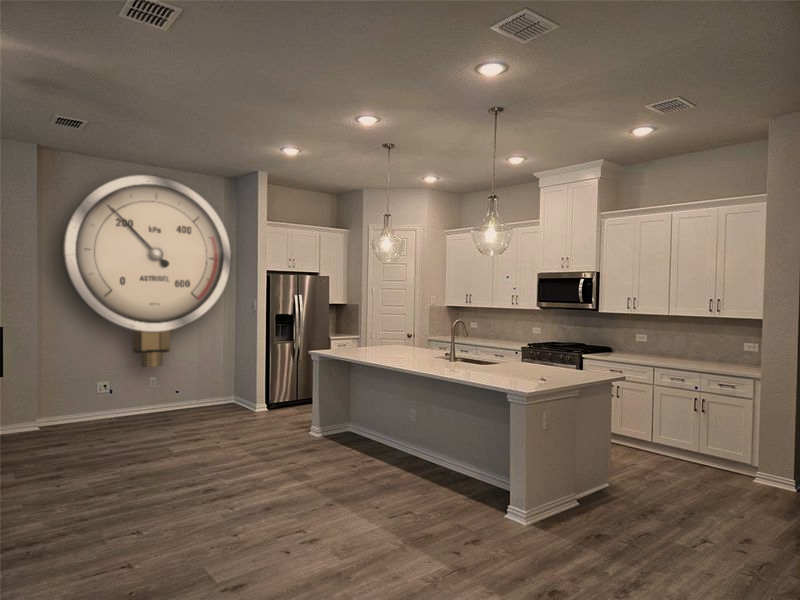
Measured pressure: 200 kPa
